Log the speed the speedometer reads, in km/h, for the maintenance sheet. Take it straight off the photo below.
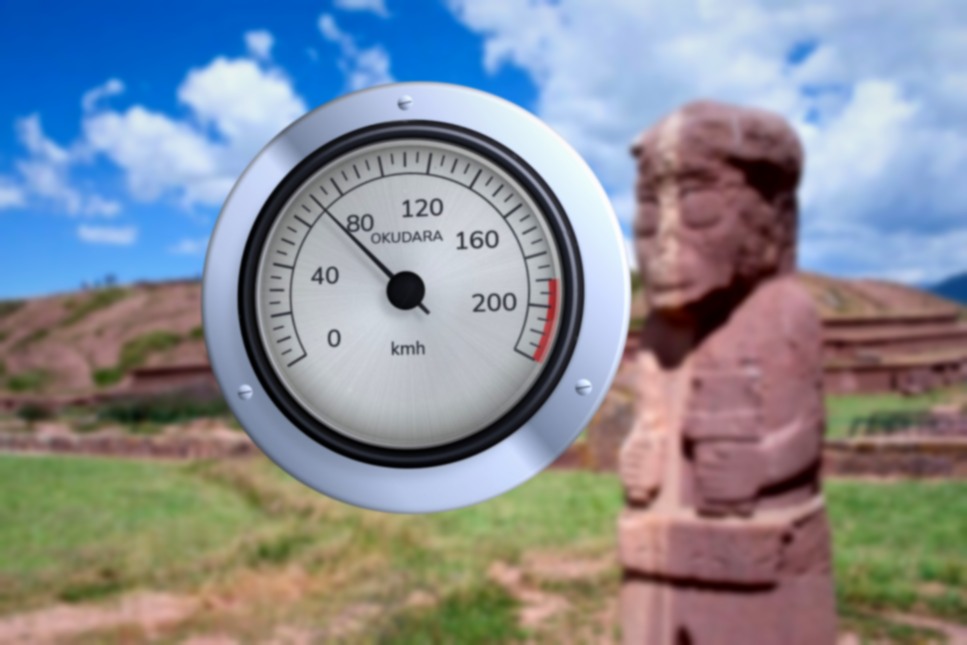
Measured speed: 70 km/h
